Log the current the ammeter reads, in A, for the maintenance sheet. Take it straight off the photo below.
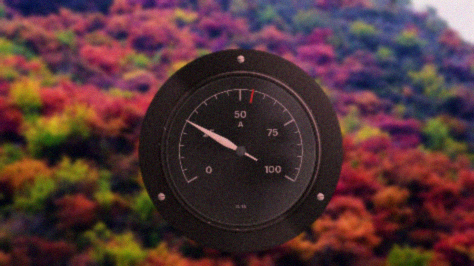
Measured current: 25 A
